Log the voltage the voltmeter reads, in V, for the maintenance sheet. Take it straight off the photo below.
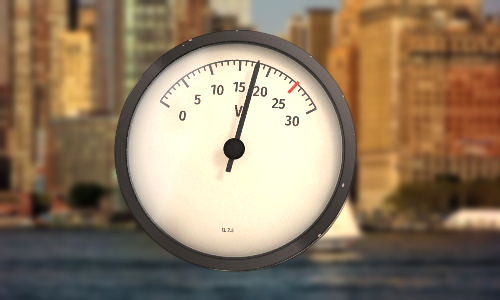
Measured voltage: 18 V
